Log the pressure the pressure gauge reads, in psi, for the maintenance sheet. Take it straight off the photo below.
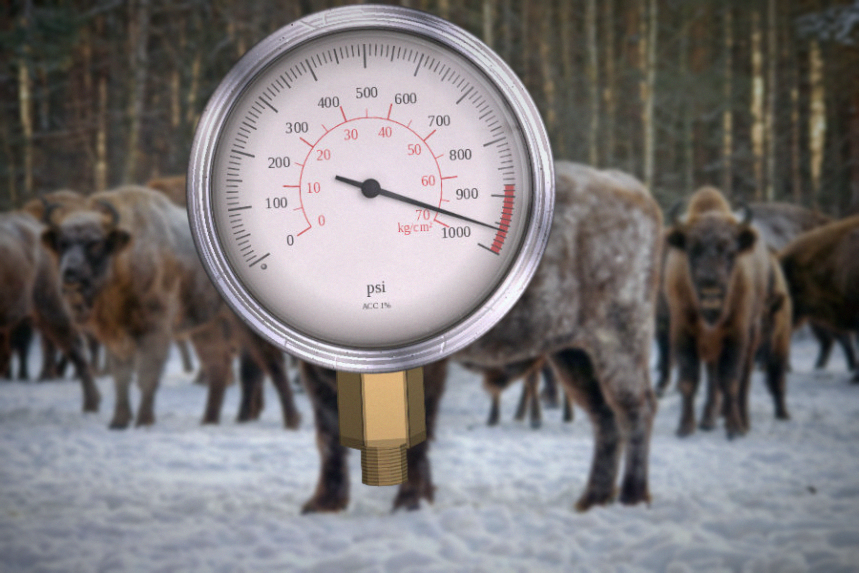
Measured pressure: 960 psi
